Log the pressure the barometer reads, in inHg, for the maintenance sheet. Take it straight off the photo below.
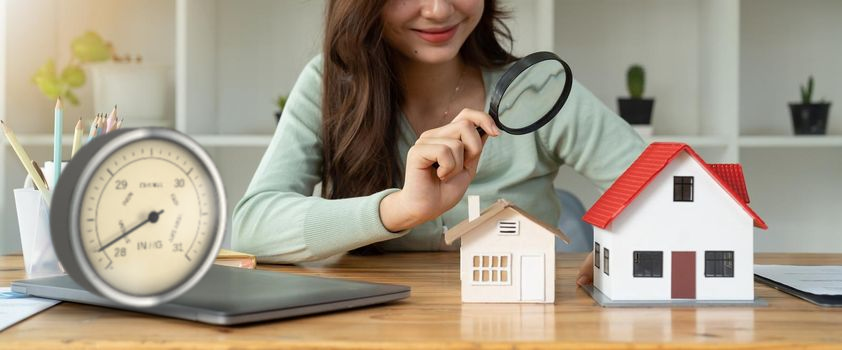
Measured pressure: 28.2 inHg
